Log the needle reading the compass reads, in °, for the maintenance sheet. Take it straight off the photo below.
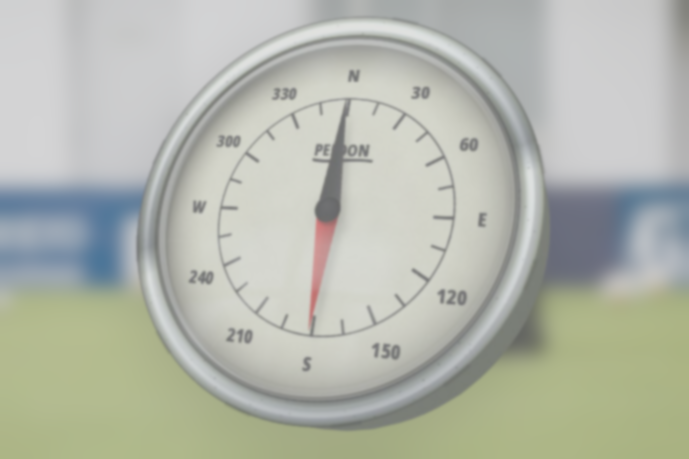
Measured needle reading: 180 °
